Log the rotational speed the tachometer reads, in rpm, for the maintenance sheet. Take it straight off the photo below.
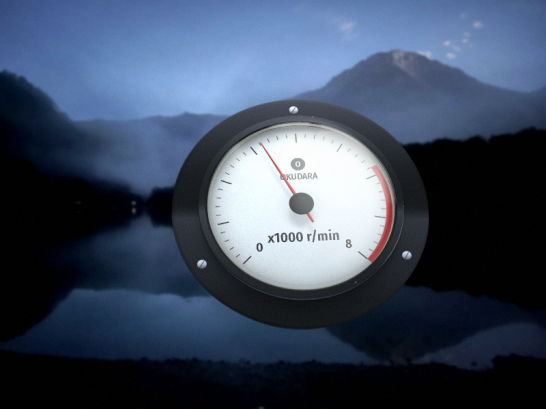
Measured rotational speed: 3200 rpm
